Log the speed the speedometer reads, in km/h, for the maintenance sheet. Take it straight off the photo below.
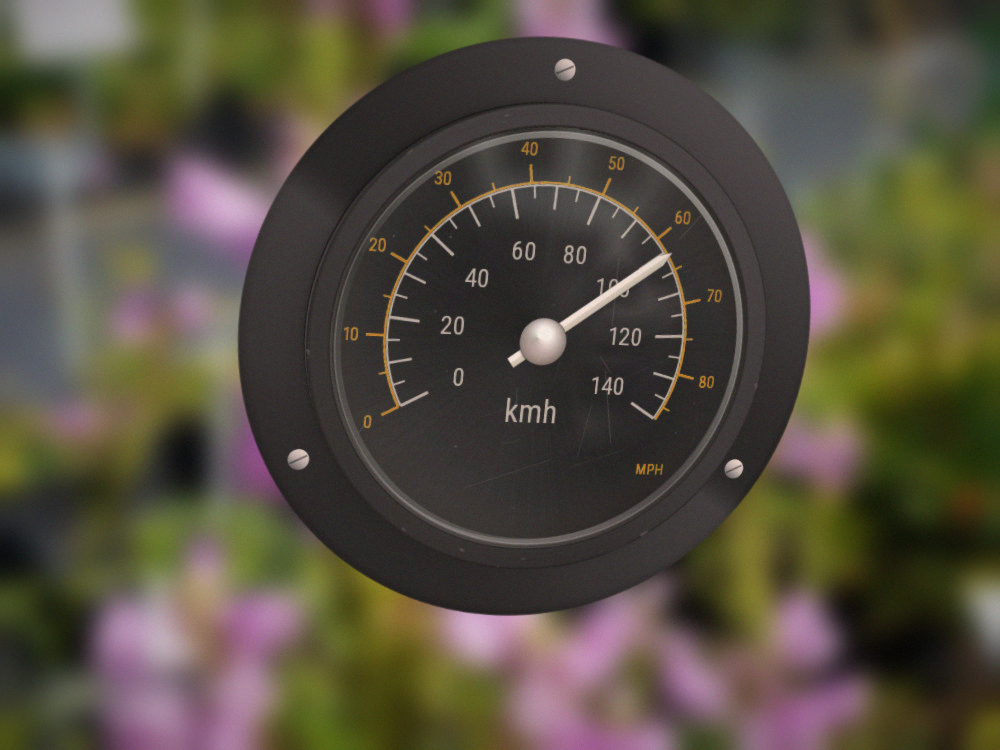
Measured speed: 100 km/h
